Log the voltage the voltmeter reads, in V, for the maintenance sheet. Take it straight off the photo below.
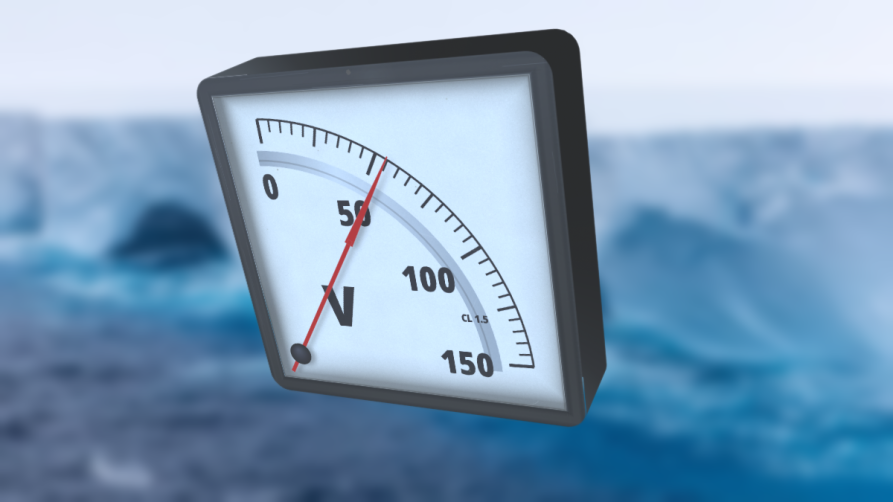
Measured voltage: 55 V
